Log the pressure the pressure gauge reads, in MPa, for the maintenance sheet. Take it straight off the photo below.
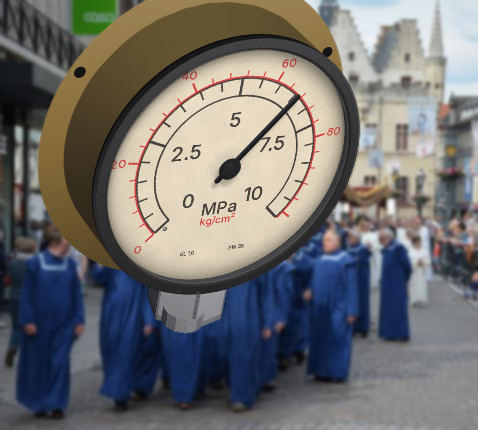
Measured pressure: 6.5 MPa
